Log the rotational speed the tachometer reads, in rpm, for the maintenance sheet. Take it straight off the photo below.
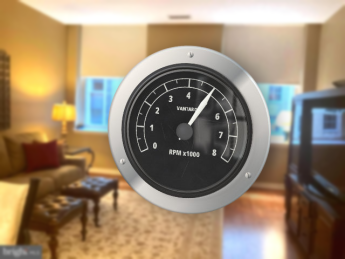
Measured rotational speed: 5000 rpm
